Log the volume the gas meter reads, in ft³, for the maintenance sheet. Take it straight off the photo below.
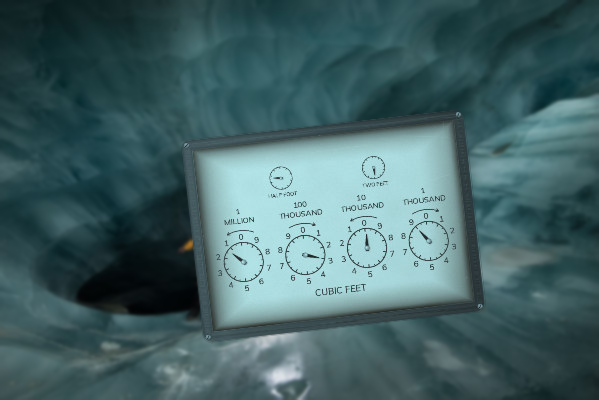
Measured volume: 129900 ft³
